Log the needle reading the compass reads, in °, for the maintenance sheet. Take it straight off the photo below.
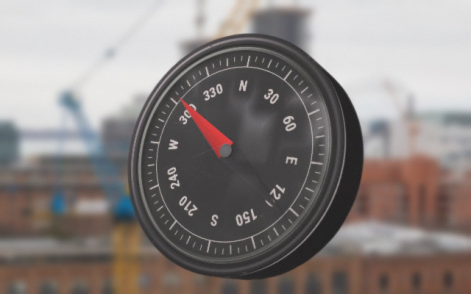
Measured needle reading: 305 °
